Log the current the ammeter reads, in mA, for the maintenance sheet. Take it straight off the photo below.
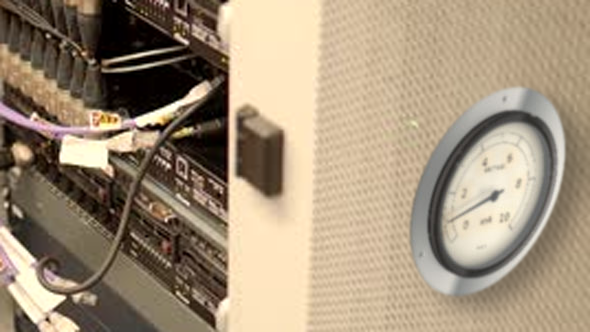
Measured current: 1 mA
